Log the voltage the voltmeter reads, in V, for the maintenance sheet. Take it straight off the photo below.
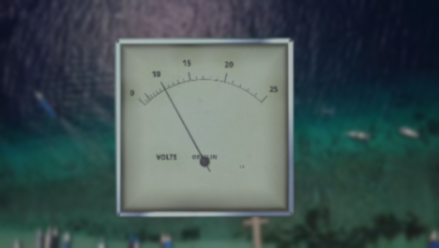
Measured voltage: 10 V
